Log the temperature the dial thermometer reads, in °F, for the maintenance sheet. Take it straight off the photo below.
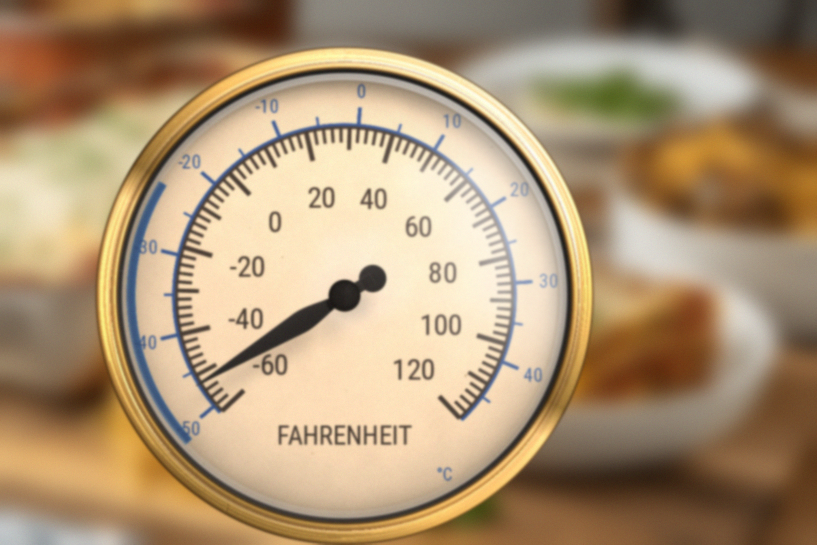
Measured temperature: -52 °F
